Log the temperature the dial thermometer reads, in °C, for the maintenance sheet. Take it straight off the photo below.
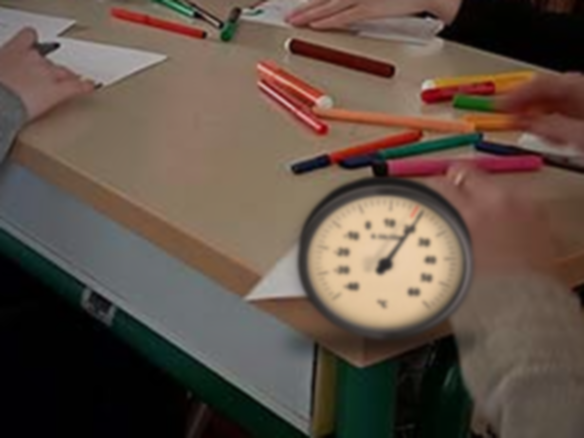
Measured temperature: 20 °C
